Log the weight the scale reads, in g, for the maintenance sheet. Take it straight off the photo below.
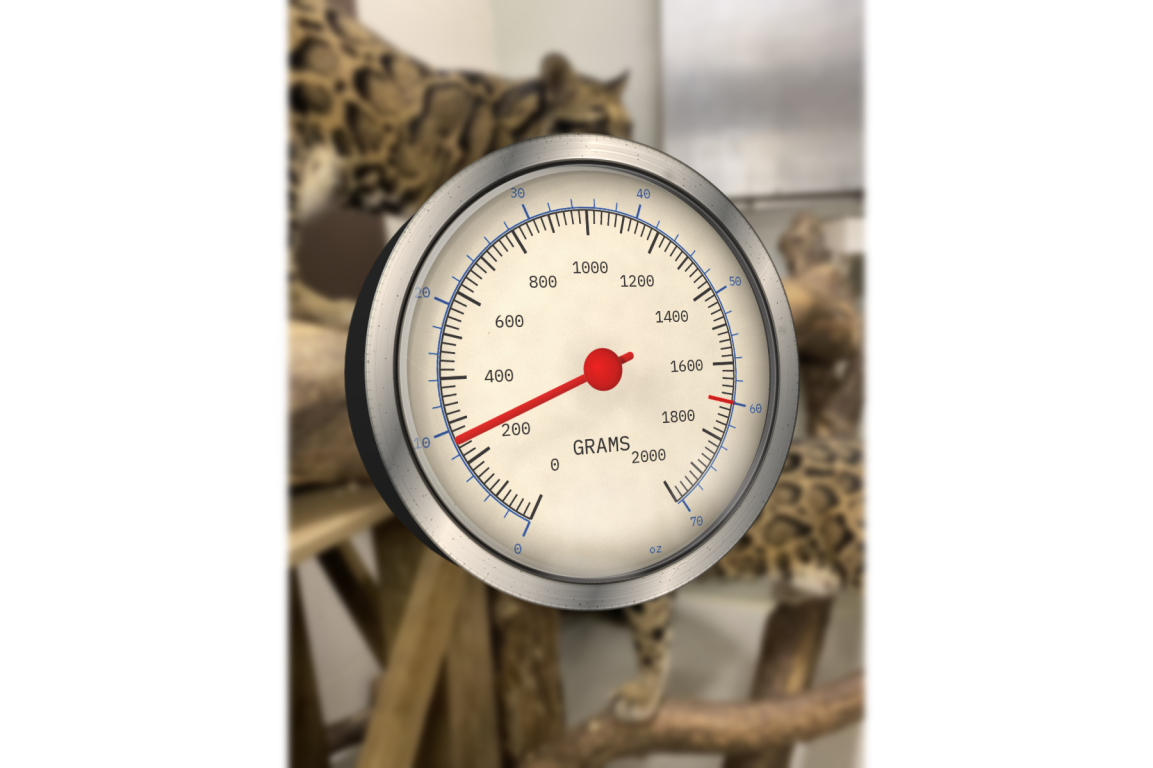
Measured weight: 260 g
